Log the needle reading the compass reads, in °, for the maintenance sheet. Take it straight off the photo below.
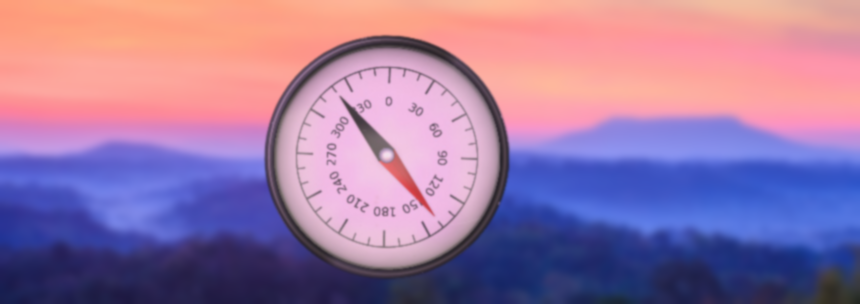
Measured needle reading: 140 °
